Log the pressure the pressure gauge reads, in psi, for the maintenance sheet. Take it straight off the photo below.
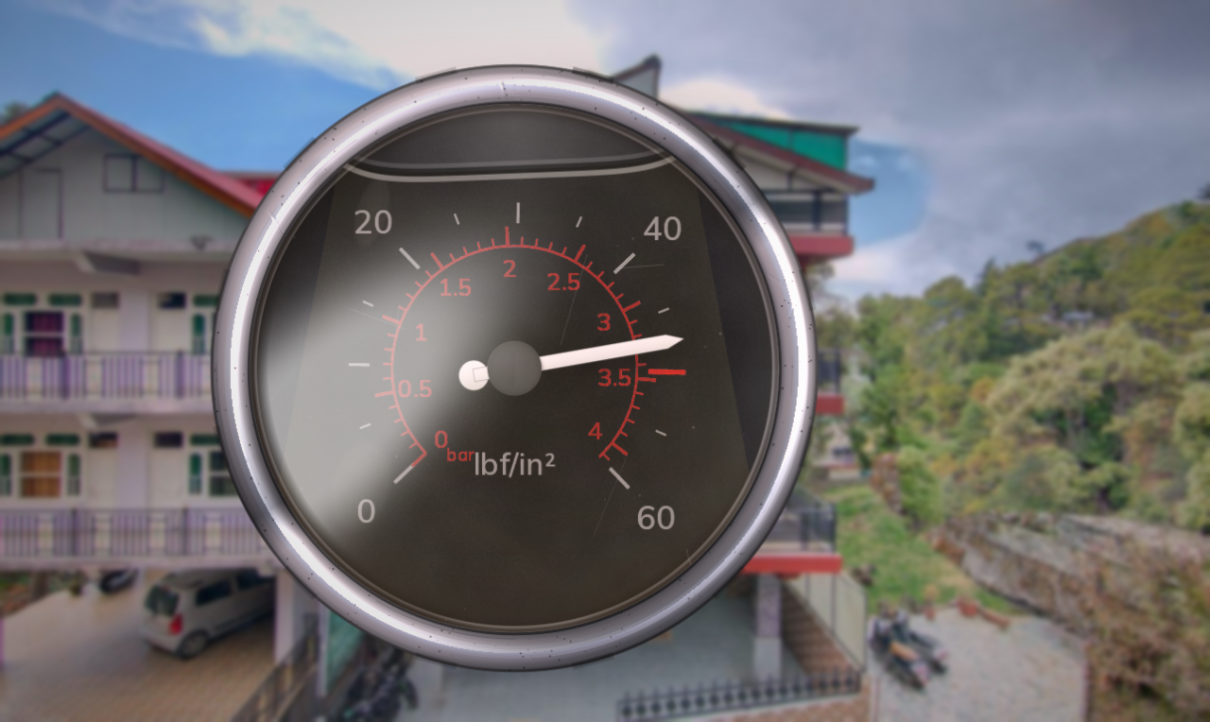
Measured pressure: 47.5 psi
